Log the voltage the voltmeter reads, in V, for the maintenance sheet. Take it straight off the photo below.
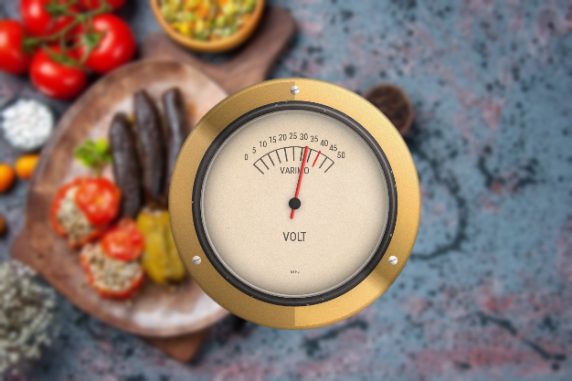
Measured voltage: 32.5 V
